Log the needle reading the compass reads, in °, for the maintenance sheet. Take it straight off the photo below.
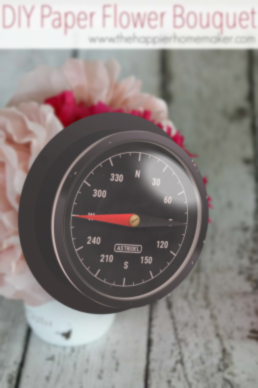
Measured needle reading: 270 °
